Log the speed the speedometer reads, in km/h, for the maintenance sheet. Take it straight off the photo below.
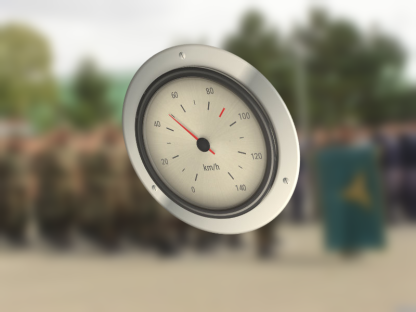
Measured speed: 50 km/h
